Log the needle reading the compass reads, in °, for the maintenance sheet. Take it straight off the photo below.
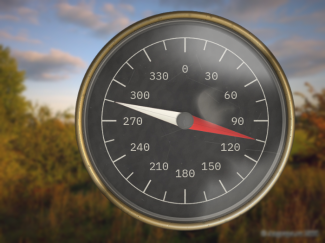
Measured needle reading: 105 °
